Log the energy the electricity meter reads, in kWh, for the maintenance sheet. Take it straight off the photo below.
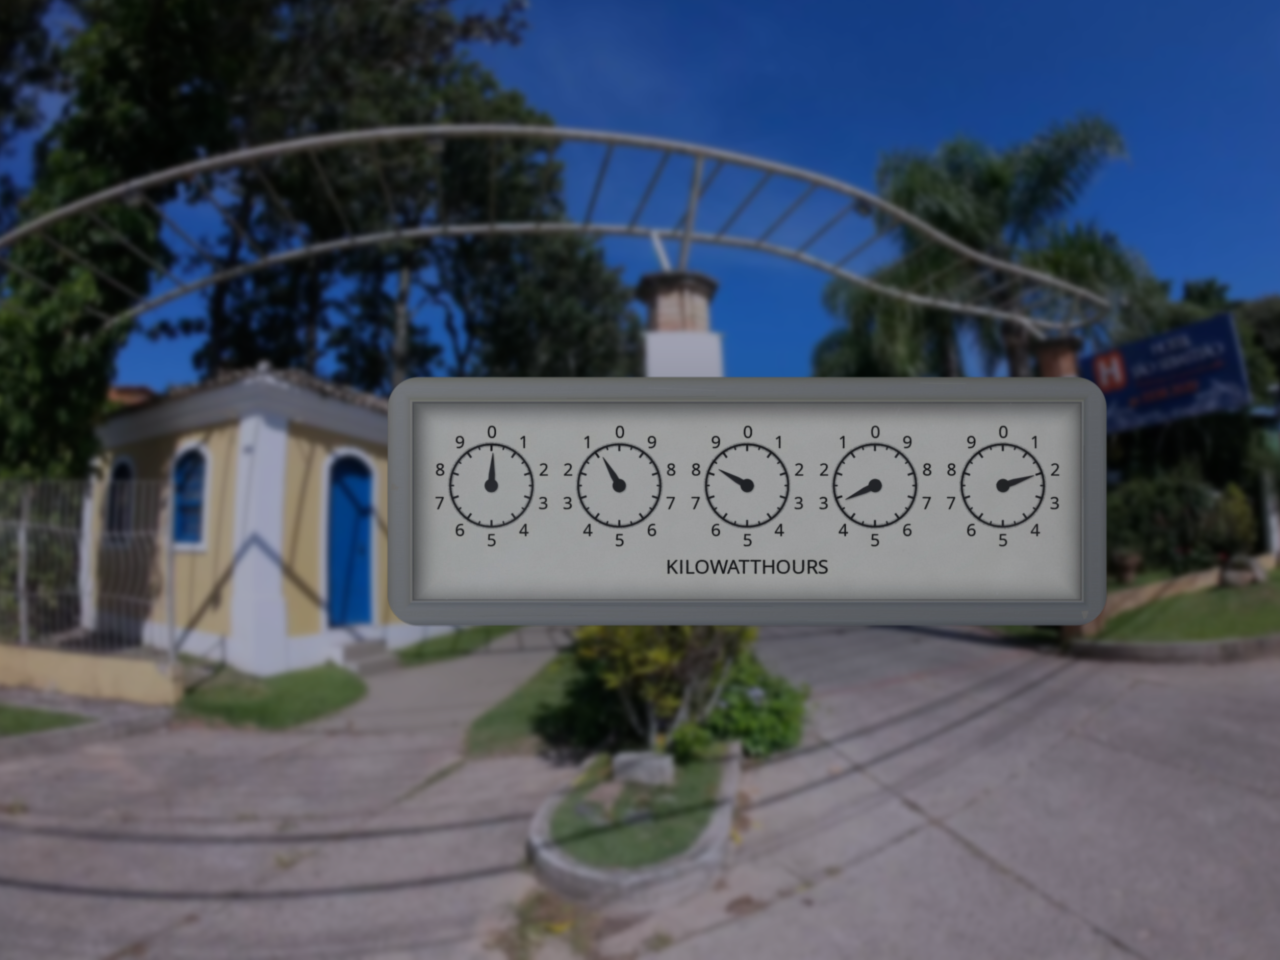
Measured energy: 832 kWh
